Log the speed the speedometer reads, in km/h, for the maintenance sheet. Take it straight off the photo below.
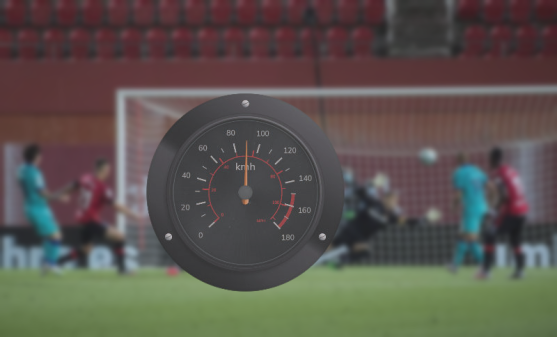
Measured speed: 90 km/h
